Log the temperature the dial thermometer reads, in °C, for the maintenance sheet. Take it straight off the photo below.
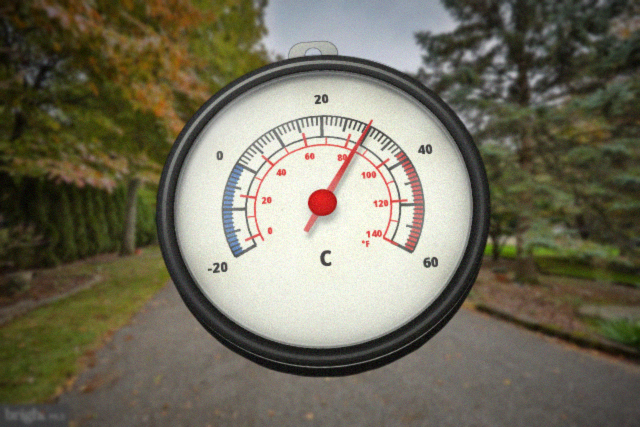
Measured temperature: 30 °C
